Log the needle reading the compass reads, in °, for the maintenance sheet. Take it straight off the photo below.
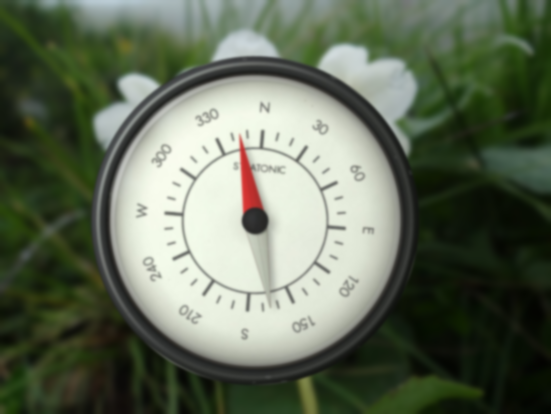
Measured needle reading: 345 °
